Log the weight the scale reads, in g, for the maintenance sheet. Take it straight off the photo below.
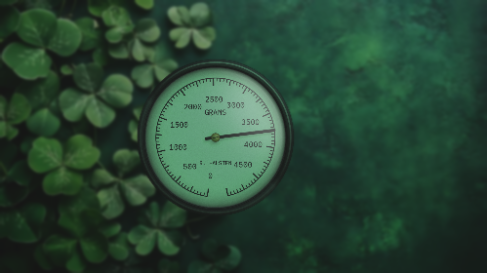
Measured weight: 3750 g
